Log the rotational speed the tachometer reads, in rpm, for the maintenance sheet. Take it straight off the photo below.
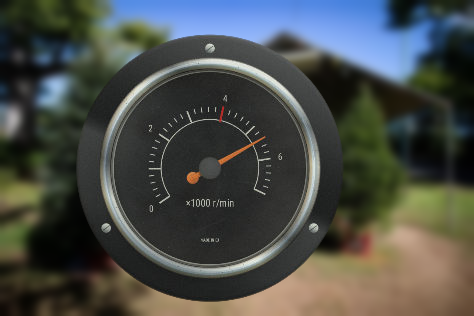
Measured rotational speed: 5400 rpm
